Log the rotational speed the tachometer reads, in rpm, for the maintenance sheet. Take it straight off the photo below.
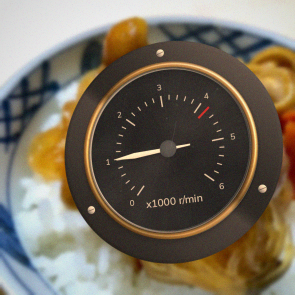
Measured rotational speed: 1000 rpm
